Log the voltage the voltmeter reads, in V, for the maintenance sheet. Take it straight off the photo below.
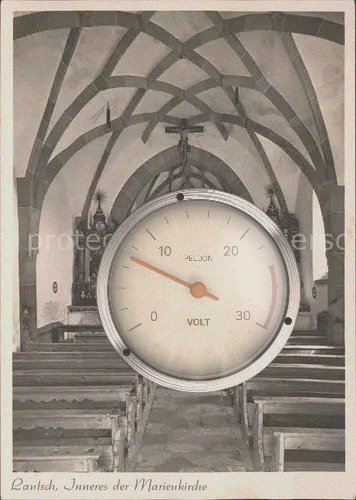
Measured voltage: 7 V
